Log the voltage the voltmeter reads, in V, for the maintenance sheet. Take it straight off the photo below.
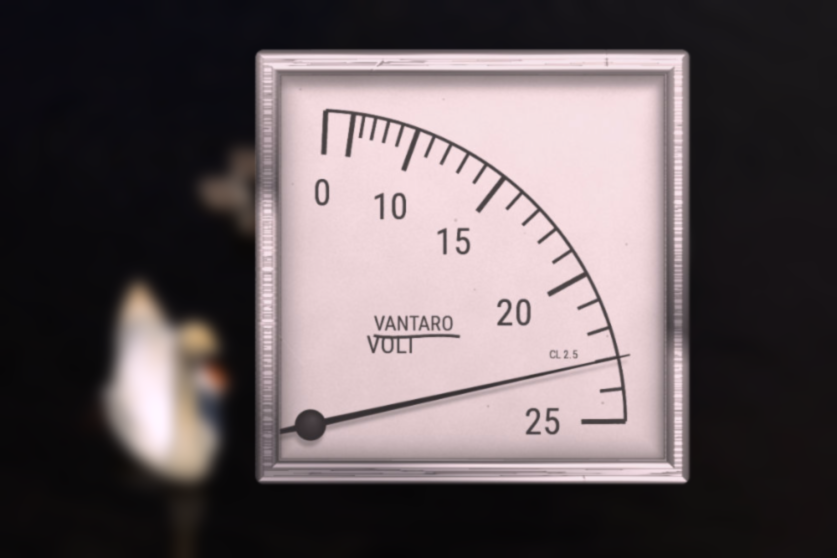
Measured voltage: 23 V
